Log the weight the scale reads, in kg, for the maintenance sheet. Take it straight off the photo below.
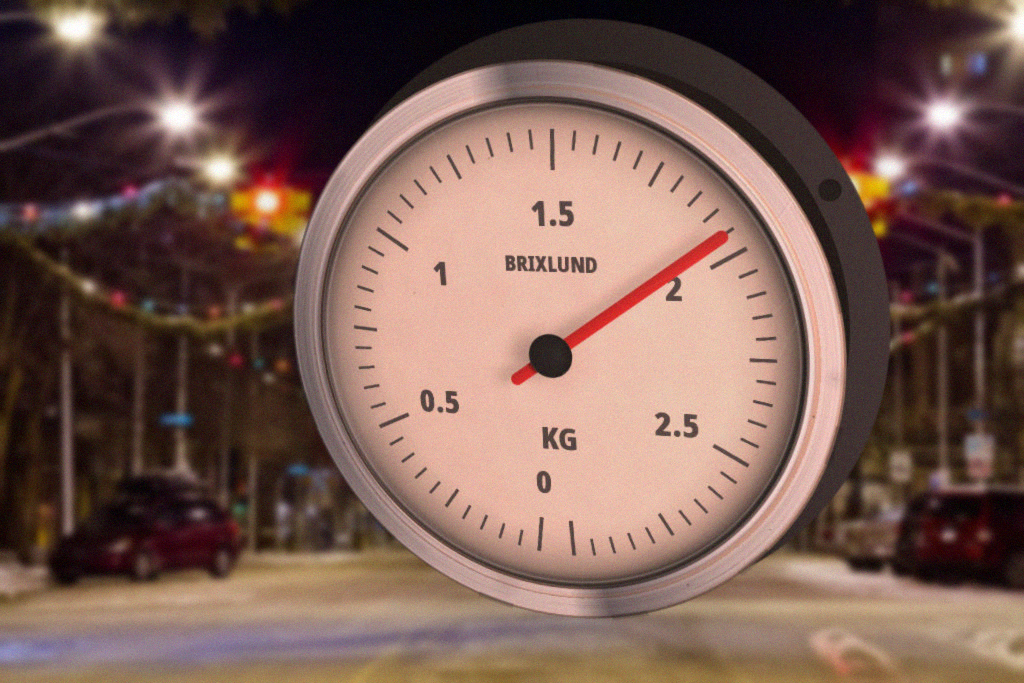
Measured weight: 1.95 kg
